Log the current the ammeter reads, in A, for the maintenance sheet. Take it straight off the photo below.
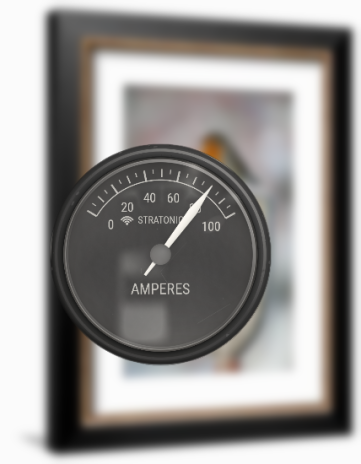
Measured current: 80 A
